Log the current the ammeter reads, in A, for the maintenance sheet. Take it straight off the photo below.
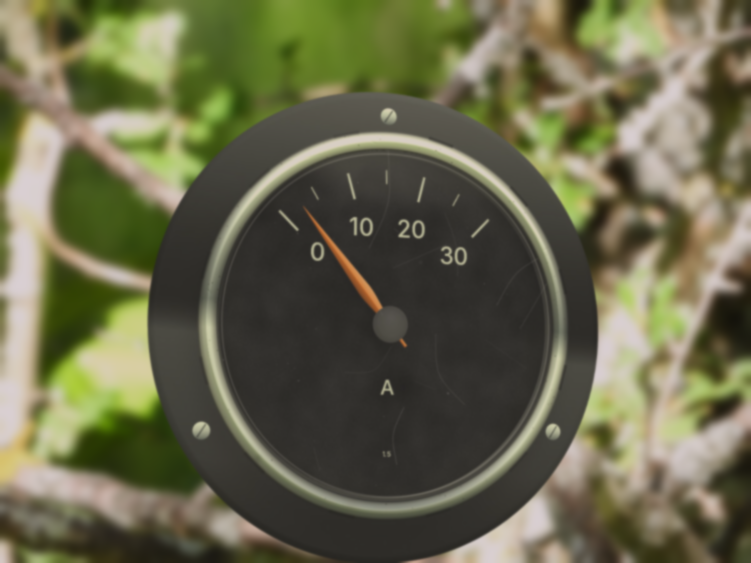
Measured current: 2.5 A
